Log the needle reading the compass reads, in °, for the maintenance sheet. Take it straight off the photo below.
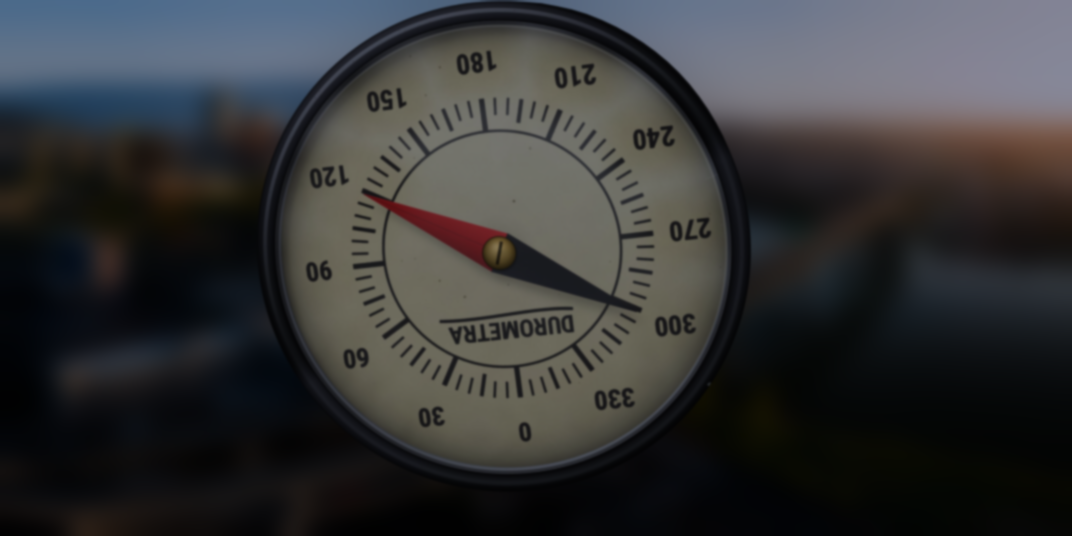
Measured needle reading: 120 °
